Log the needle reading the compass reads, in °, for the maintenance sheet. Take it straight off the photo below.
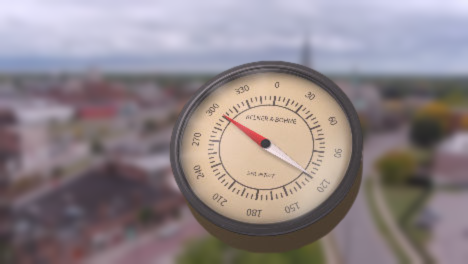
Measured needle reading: 300 °
